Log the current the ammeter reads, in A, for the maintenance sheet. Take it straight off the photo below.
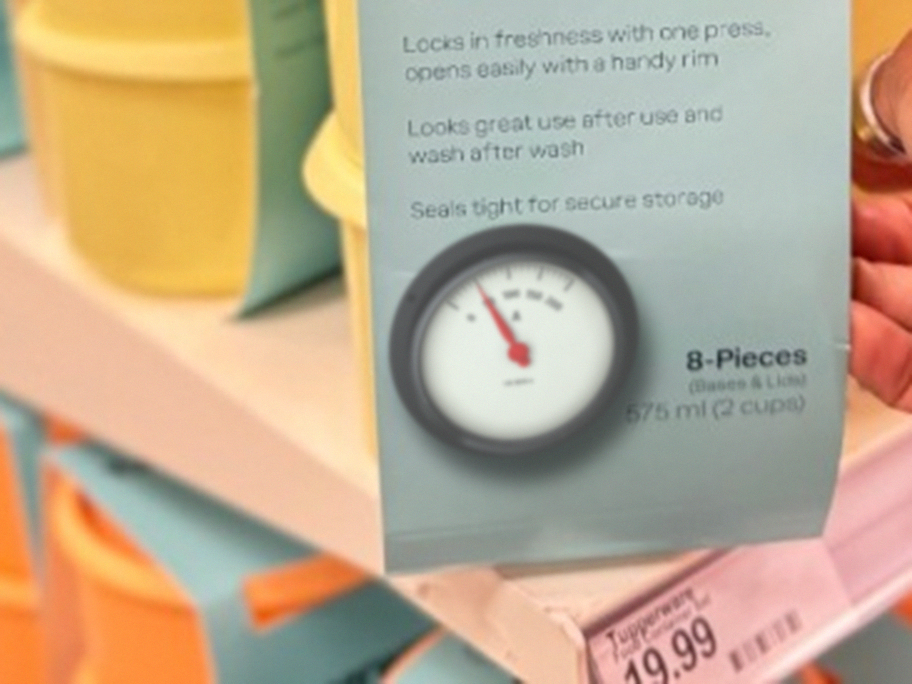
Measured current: 50 A
